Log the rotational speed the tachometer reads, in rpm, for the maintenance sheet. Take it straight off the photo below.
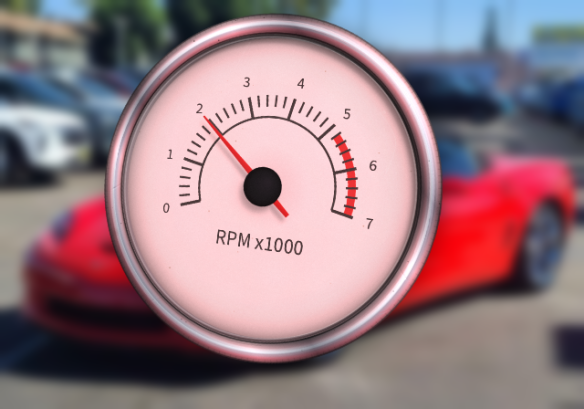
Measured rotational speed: 2000 rpm
